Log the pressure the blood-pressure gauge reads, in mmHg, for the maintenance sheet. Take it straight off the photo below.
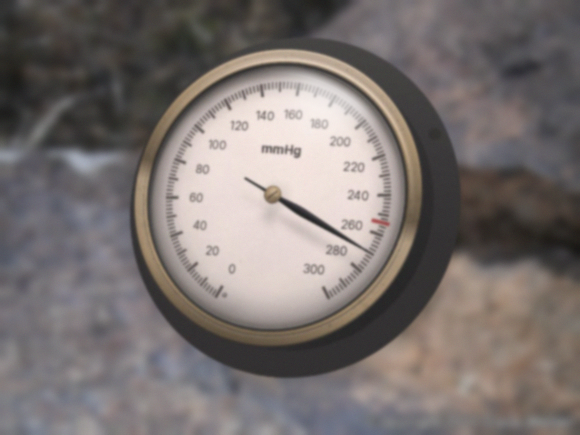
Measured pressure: 270 mmHg
